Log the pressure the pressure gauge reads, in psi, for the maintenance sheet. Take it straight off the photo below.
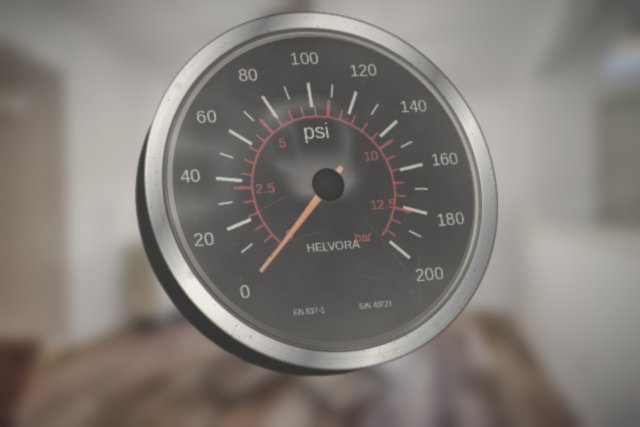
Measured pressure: 0 psi
